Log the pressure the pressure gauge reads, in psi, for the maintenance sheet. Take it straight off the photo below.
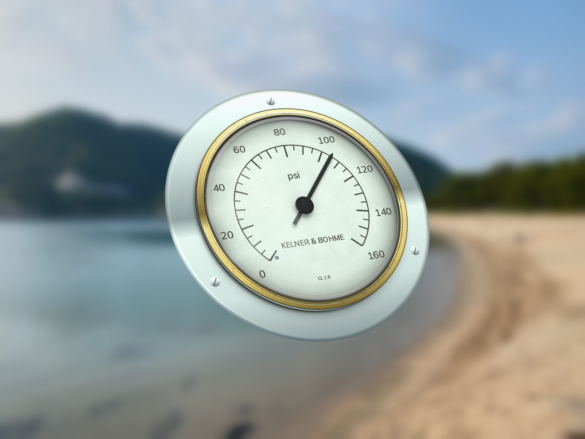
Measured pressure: 105 psi
